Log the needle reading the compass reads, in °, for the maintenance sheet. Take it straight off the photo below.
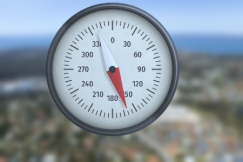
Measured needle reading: 160 °
